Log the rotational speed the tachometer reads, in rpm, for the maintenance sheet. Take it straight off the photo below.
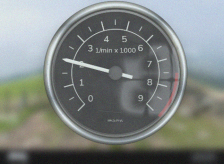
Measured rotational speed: 2000 rpm
